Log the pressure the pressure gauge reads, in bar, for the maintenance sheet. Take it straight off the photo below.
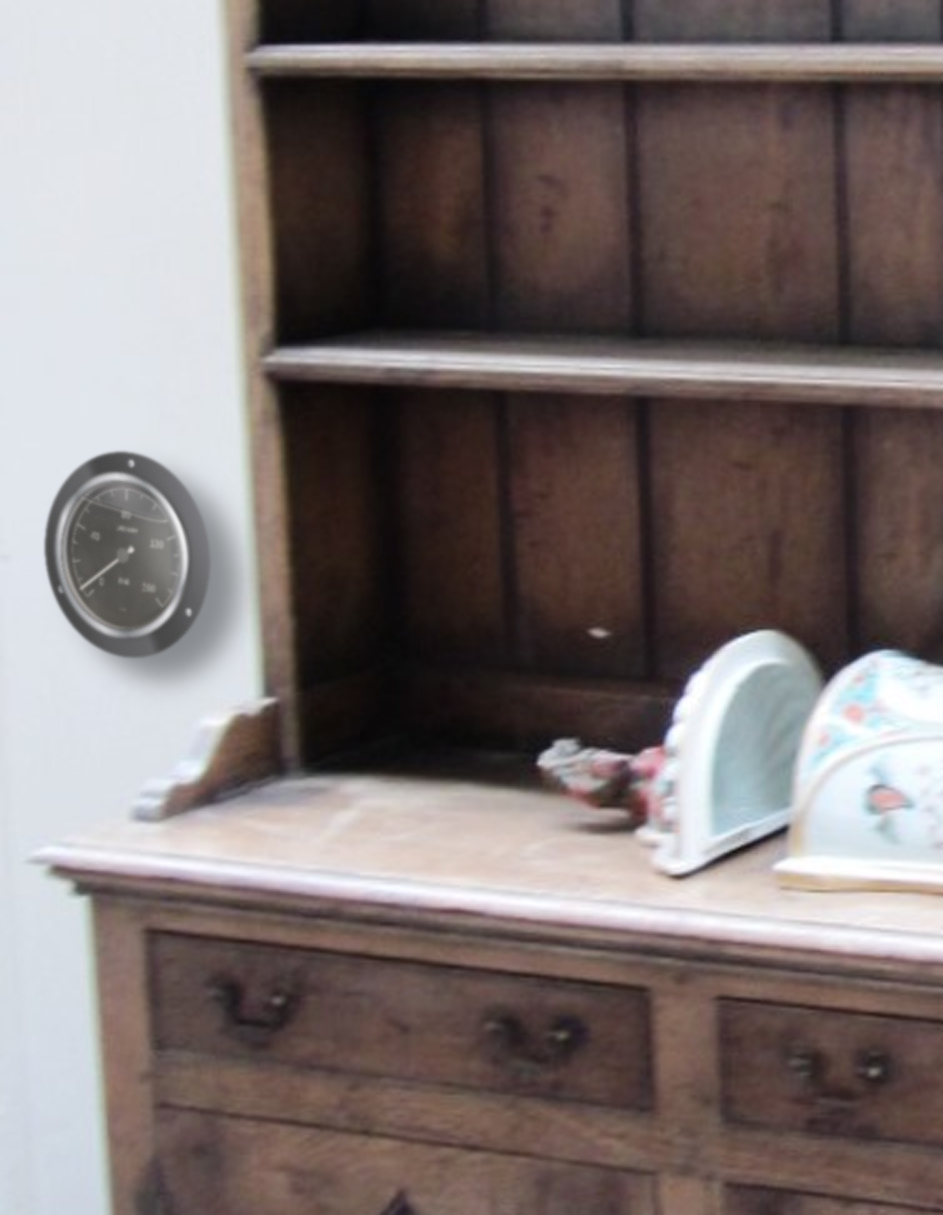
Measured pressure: 5 bar
